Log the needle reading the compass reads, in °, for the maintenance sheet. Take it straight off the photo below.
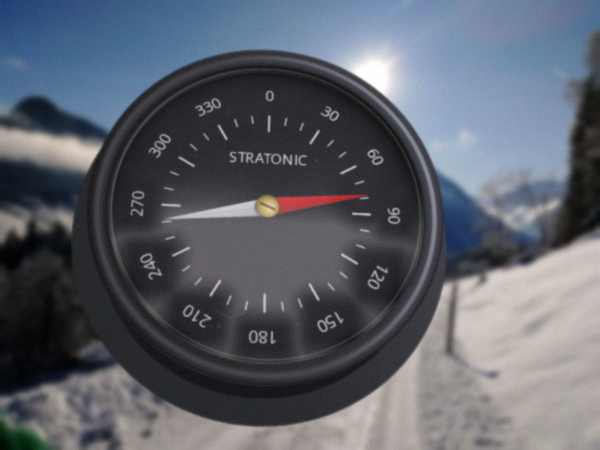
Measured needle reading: 80 °
